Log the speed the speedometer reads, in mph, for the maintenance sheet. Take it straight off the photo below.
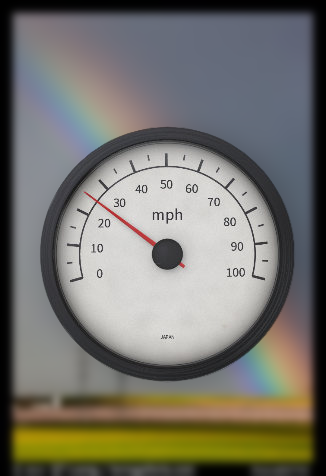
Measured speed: 25 mph
